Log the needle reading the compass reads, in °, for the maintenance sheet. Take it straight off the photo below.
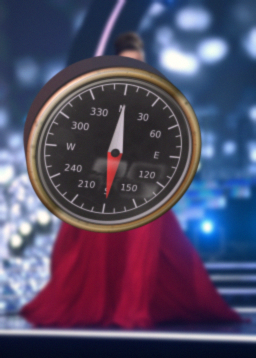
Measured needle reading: 180 °
